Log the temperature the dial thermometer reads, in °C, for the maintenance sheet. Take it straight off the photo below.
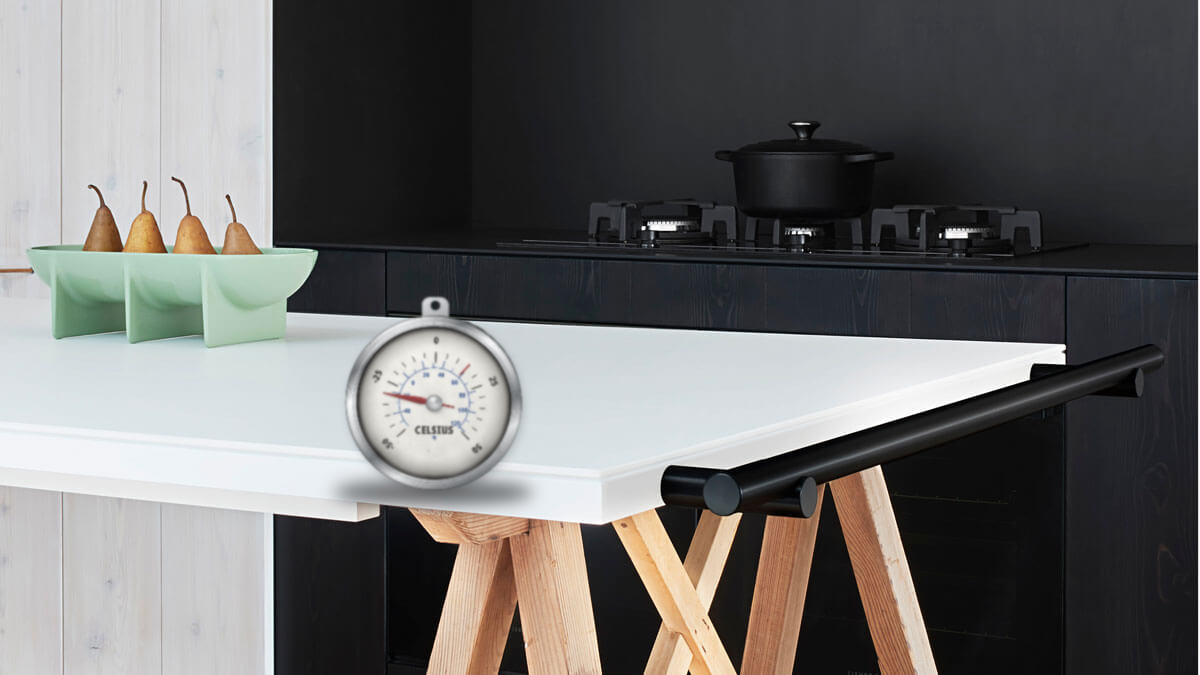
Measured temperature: -30 °C
